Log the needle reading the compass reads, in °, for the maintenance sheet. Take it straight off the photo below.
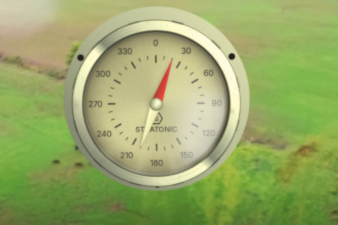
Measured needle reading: 20 °
